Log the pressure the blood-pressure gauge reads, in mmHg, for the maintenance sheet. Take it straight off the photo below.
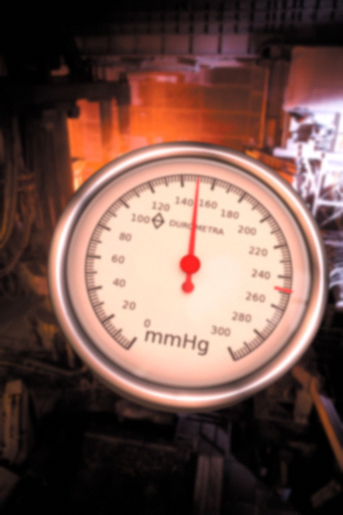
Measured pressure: 150 mmHg
